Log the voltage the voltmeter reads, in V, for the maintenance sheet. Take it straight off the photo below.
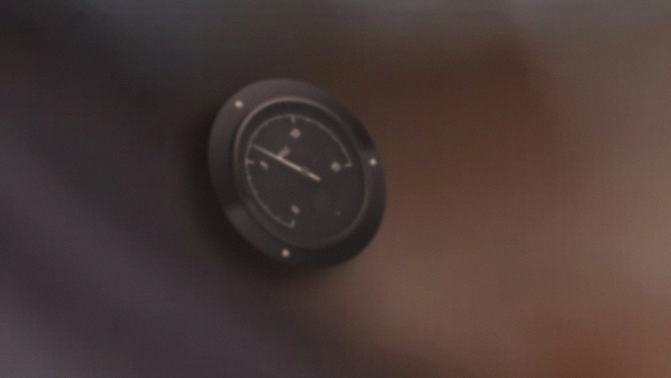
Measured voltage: 6 V
